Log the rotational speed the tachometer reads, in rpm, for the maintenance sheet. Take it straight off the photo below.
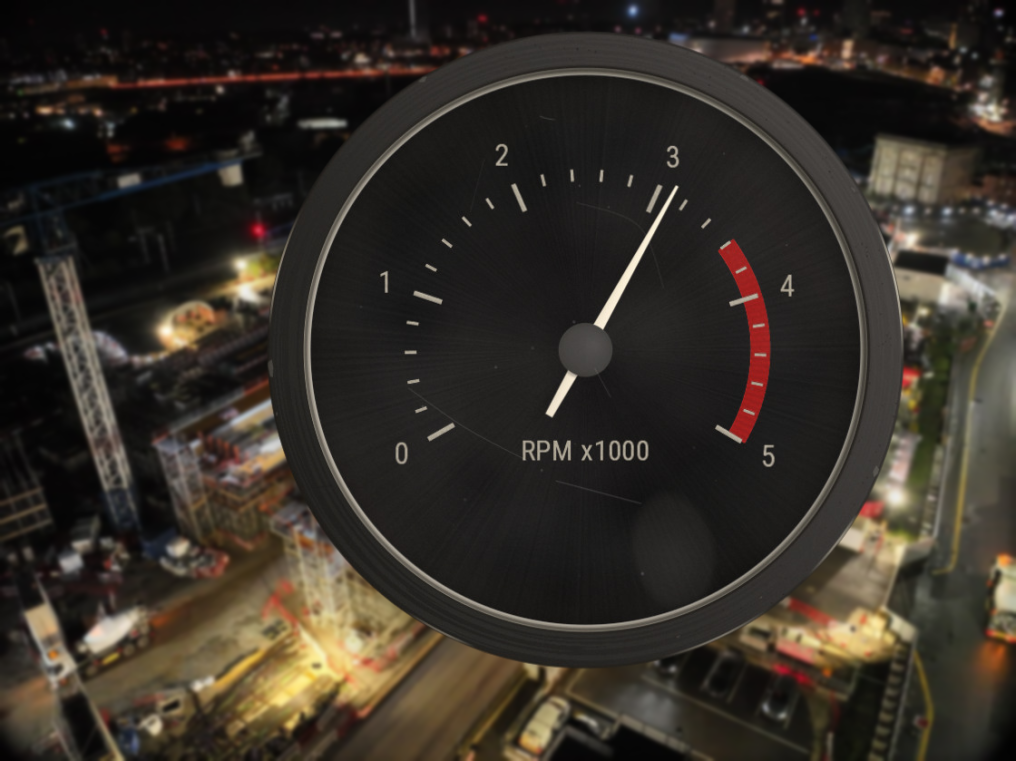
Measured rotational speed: 3100 rpm
